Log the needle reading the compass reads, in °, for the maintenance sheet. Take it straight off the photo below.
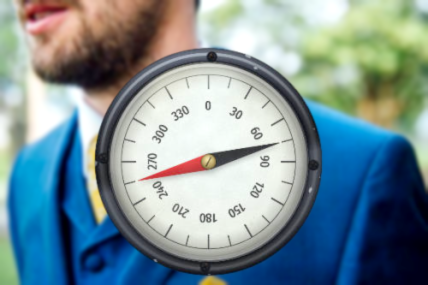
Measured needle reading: 255 °
